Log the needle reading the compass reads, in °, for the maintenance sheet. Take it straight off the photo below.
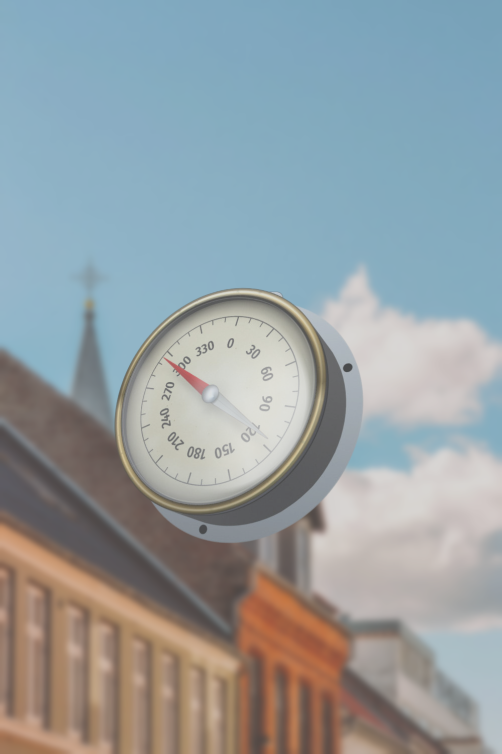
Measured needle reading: 295 °
